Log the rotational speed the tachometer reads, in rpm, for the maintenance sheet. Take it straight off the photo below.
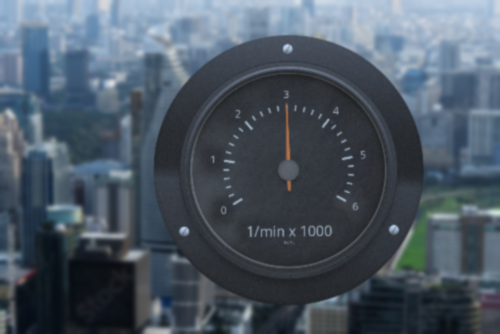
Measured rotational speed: 3000 rpm
